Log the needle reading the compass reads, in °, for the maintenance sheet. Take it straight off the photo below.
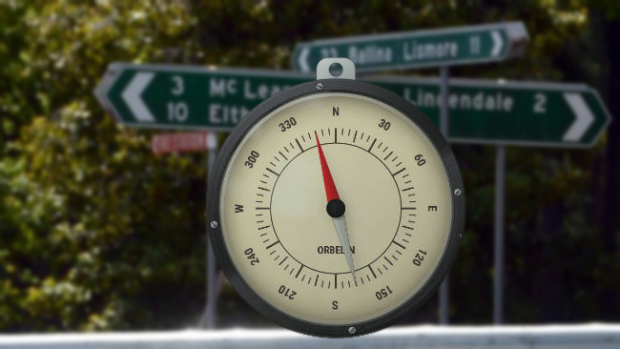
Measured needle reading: 345 °
